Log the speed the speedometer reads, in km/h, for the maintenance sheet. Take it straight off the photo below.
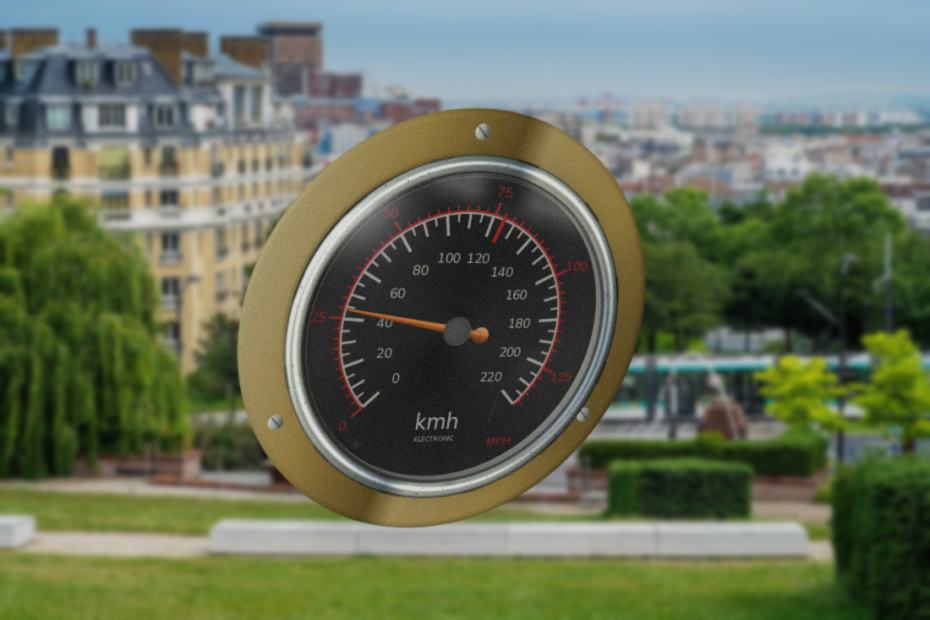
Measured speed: 45 km/h
